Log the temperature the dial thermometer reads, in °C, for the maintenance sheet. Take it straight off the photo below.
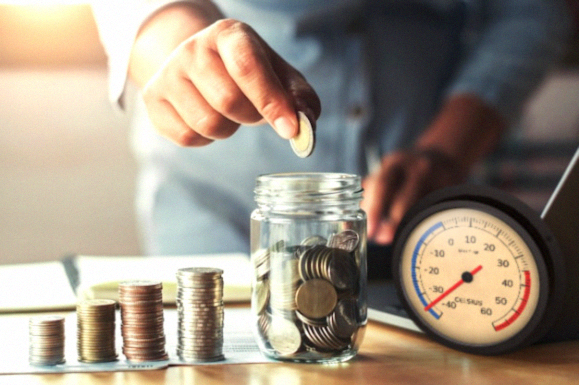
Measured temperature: -35 °C
